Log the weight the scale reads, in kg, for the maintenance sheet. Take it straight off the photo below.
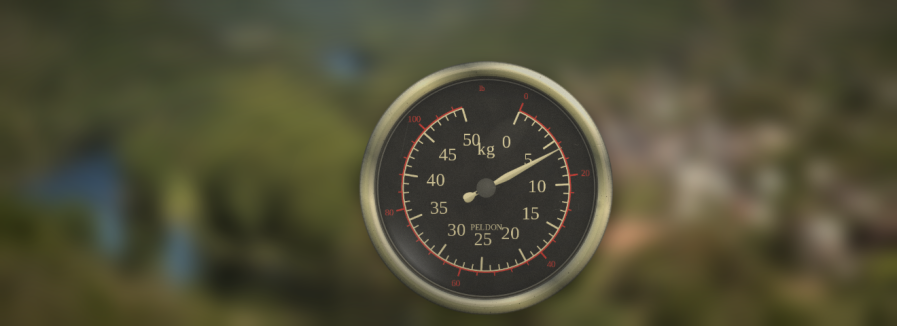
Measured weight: 6 kg
